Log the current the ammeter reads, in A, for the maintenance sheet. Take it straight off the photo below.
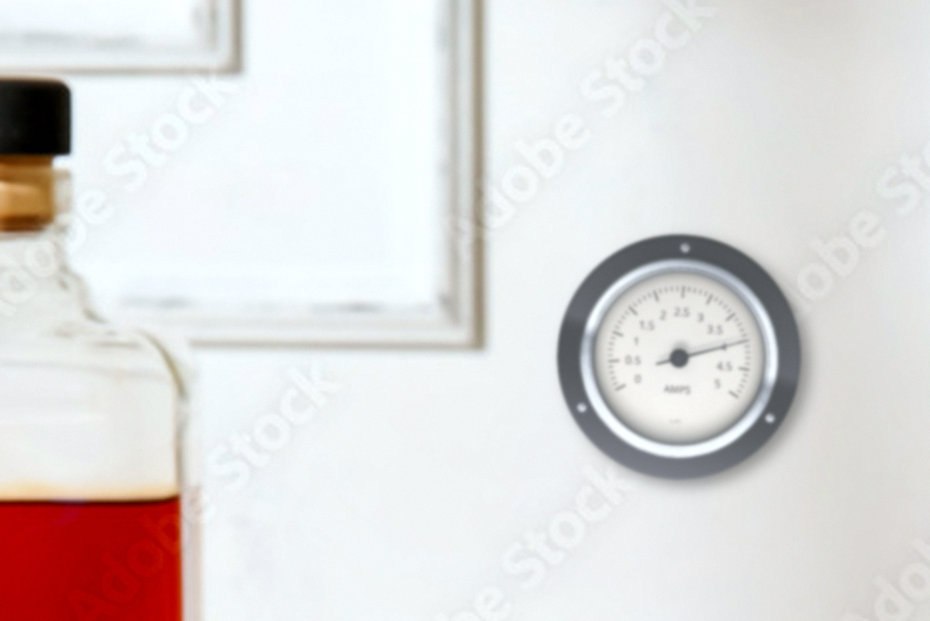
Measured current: 4 A
